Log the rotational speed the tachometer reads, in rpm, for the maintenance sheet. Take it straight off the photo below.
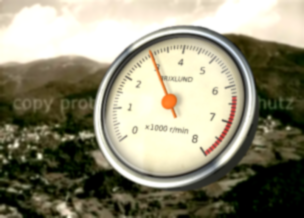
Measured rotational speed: 3000 rpm
